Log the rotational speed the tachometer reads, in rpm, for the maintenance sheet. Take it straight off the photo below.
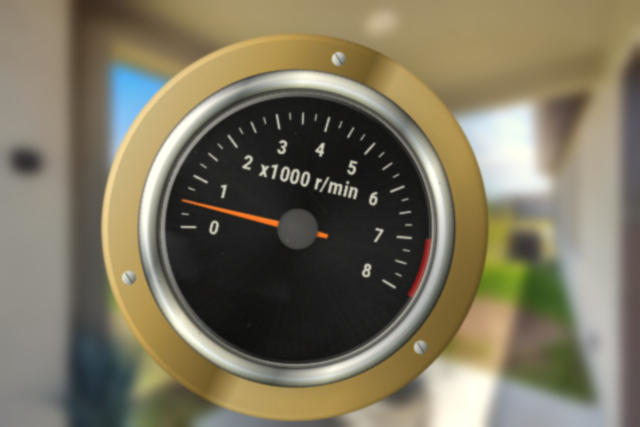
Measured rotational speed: 500 rpm
